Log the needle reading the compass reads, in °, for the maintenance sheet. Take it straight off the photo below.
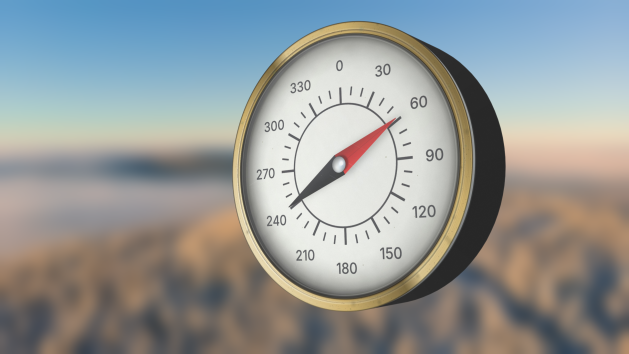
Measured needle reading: 60 °
